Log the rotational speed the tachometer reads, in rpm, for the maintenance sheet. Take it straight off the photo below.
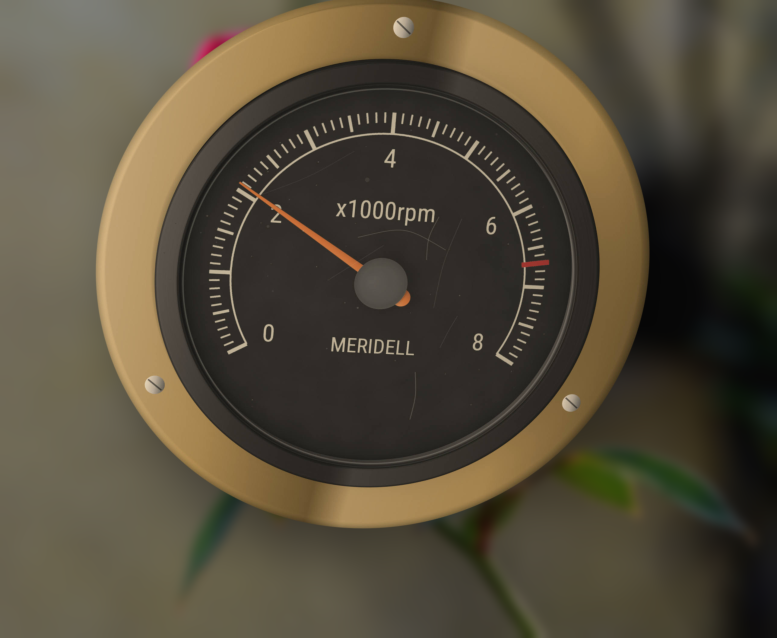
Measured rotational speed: 2100 rpm
